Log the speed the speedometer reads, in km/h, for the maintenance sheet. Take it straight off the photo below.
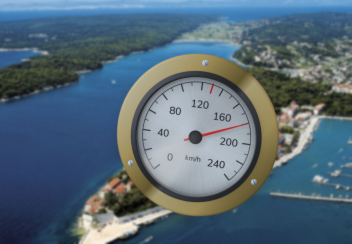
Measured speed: 180 km/h
